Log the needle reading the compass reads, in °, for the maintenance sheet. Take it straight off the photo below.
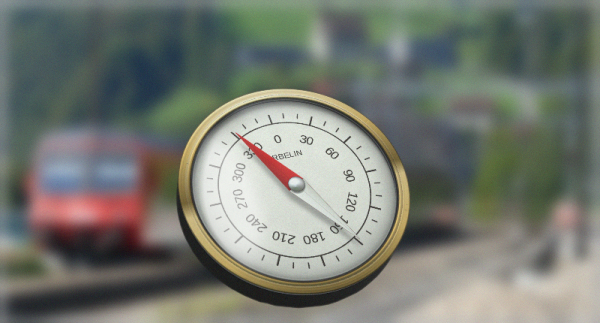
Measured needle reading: 330 °
